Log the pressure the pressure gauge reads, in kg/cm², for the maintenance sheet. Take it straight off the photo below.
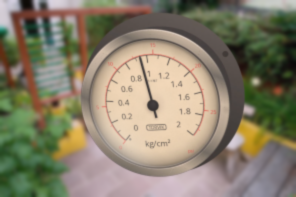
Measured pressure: 0.95 kg/cm²
